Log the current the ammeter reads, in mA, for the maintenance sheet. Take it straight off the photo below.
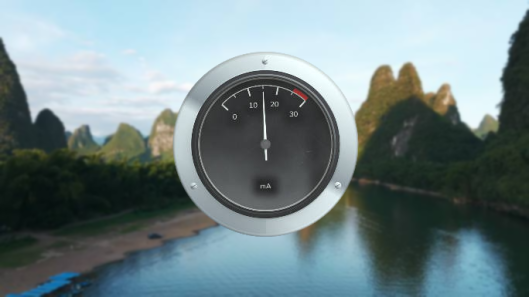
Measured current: 15 mA
